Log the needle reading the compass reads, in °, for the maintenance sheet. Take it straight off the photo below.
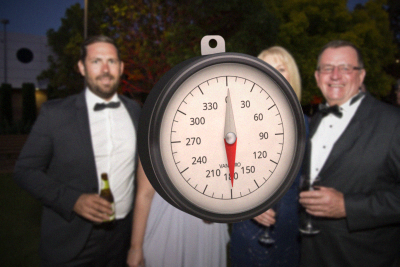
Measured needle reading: 180 °
